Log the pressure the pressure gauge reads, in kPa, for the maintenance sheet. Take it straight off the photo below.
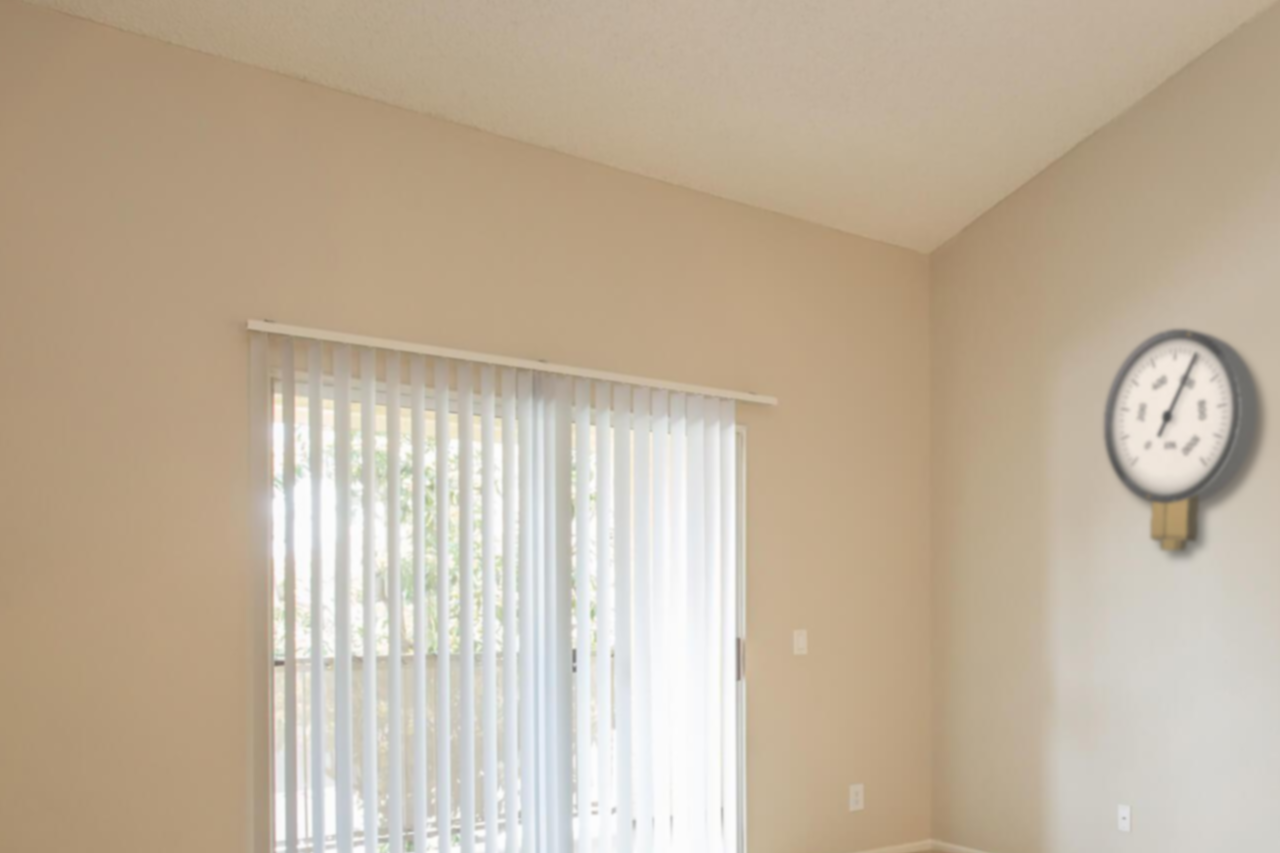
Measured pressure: 600 kPa
